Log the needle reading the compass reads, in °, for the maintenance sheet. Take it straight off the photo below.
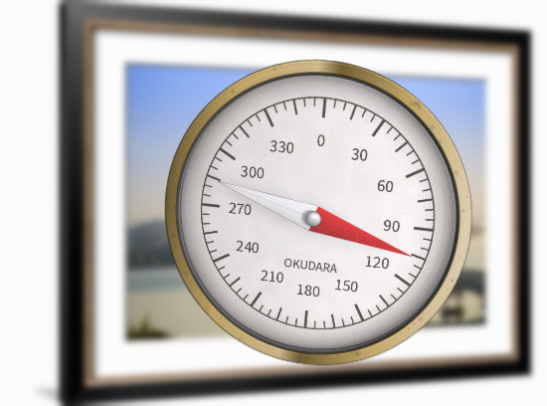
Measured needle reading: 105 °
